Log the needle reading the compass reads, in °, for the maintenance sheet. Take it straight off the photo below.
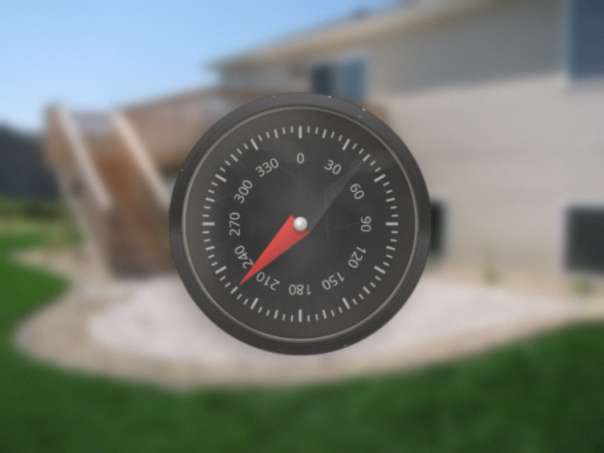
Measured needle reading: 225 °
